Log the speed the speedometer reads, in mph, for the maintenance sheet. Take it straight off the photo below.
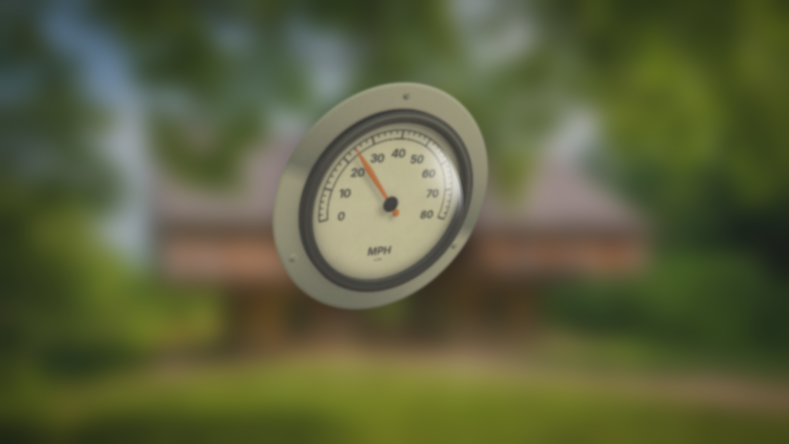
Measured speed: 24 mph
